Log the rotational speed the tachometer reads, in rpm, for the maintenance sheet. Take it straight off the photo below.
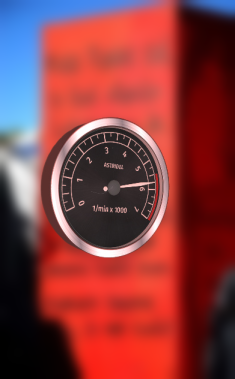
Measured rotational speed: 5750 rpm
